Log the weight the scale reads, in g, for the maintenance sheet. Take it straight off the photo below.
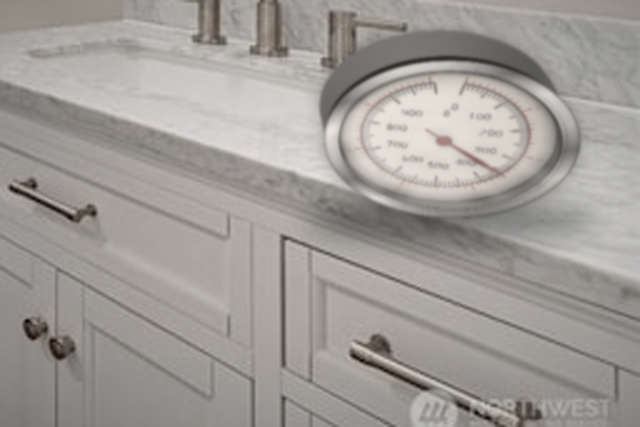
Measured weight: 350 g
